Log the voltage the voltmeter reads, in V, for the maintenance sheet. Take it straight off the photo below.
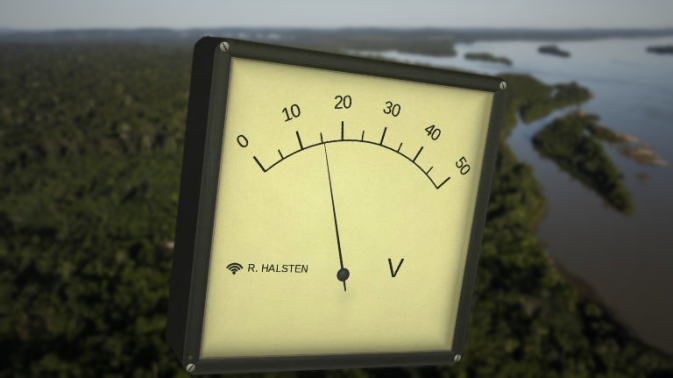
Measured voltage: 15 V
